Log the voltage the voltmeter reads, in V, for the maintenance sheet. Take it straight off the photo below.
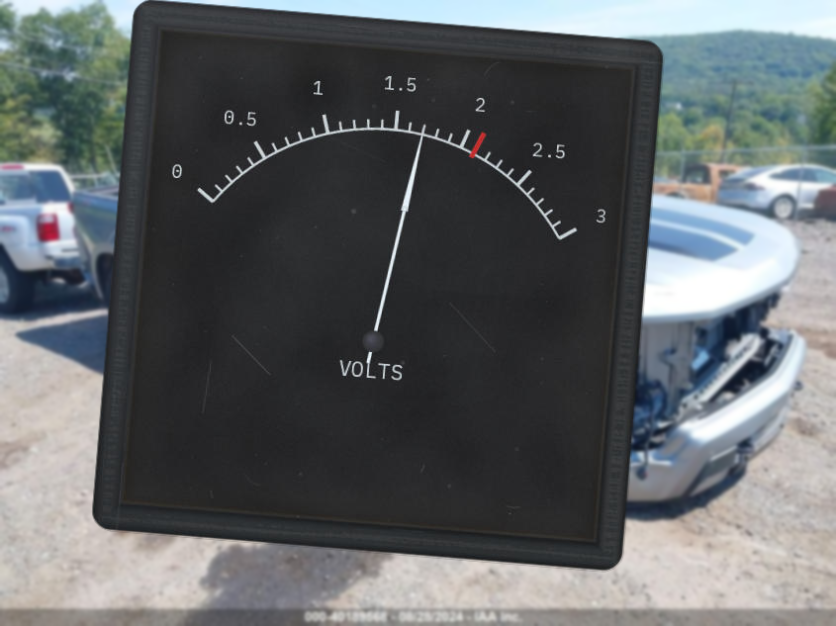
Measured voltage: 1.7 V
